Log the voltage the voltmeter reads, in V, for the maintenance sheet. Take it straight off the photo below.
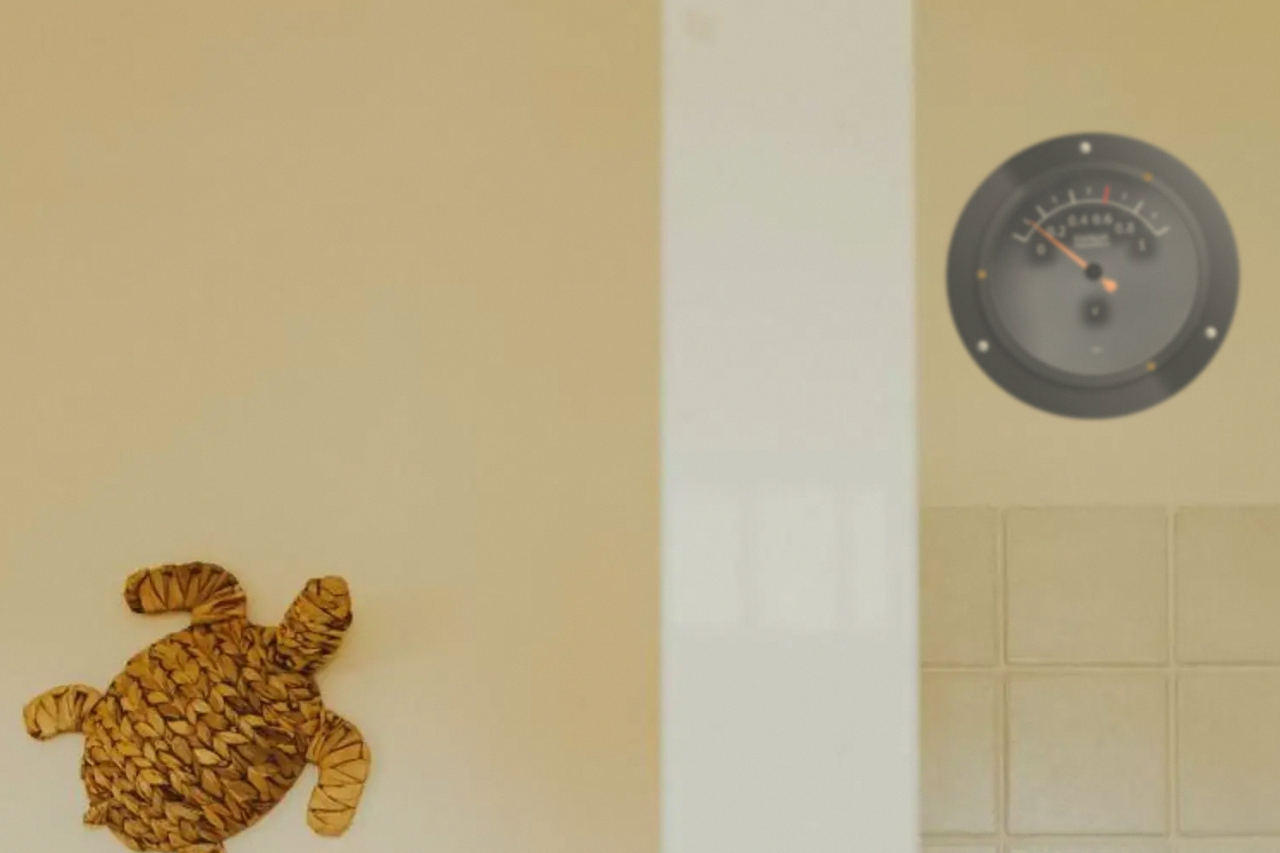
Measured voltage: 0.1 V
